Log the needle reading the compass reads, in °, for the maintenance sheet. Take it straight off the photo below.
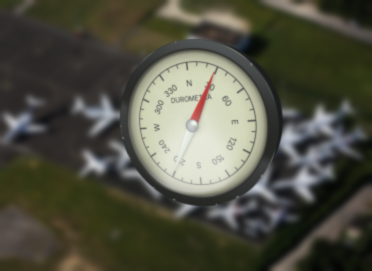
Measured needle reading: 30 °
